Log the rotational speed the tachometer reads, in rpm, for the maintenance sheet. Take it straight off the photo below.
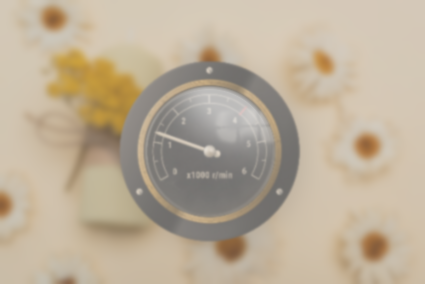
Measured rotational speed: 1250 rpm
